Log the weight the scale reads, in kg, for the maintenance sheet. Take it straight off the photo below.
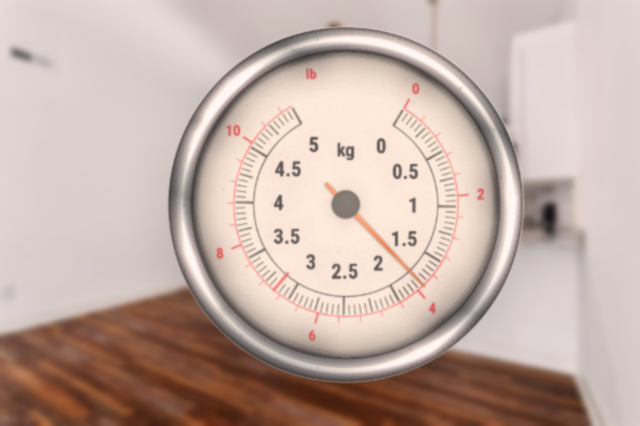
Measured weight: 1.75 kg
